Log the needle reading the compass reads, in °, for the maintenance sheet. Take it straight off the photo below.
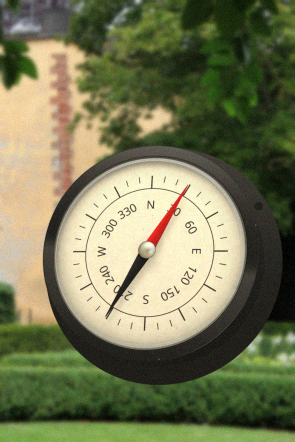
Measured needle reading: 30 °
